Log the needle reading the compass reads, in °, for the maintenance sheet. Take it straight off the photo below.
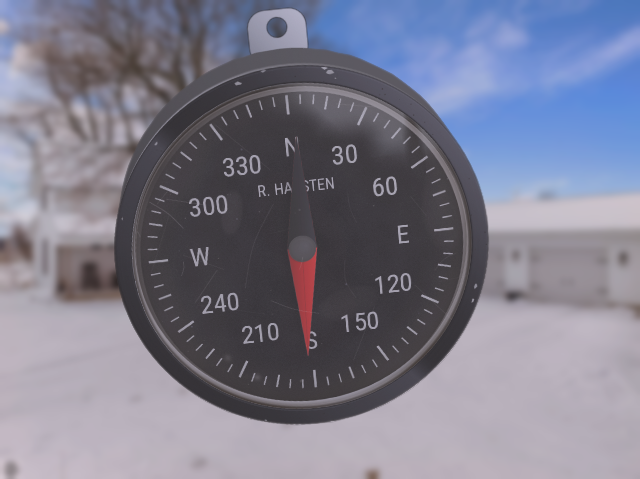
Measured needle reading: 182.5 °
